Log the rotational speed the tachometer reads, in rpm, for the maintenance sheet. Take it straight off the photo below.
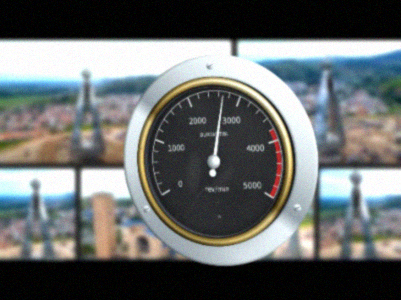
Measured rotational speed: 2700 rpm
